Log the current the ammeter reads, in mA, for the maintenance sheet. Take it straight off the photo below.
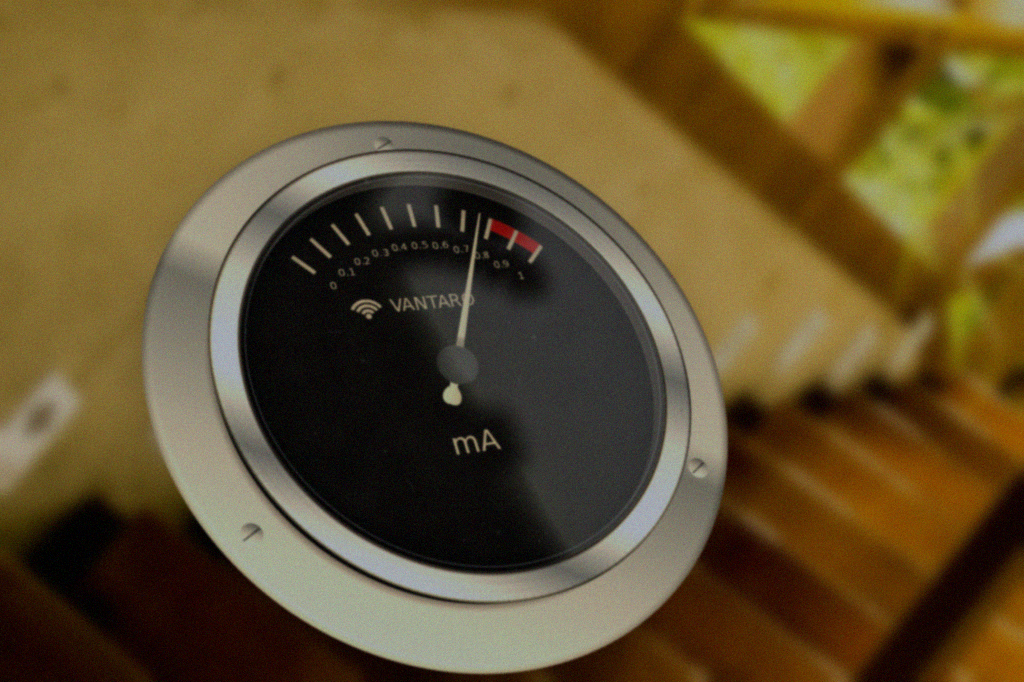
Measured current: 0.75 mA
